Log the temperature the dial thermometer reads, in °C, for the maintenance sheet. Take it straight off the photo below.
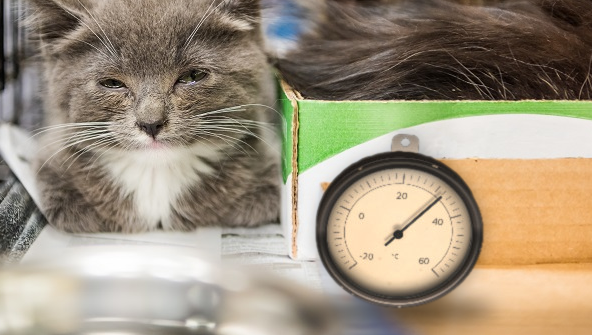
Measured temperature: 32 °C
